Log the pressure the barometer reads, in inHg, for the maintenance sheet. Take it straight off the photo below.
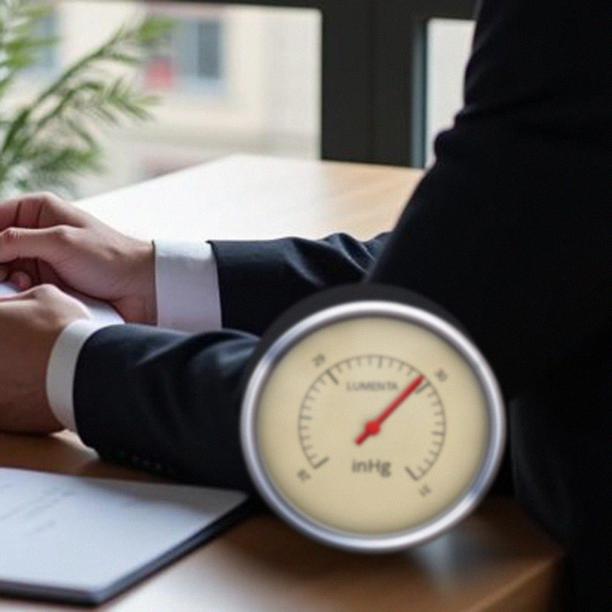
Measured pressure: 29.9 inHg
